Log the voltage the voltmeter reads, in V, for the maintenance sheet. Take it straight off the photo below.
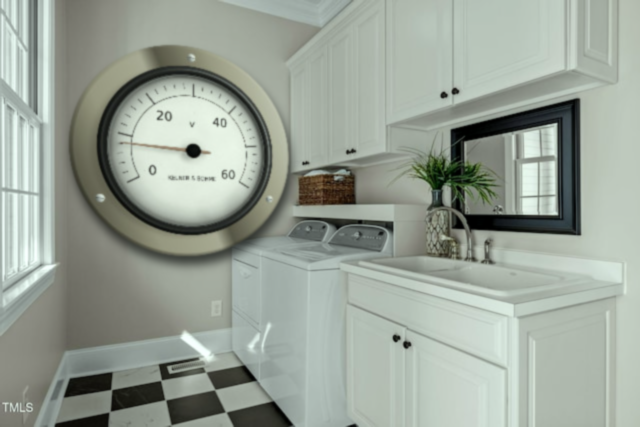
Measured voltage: 8 V
